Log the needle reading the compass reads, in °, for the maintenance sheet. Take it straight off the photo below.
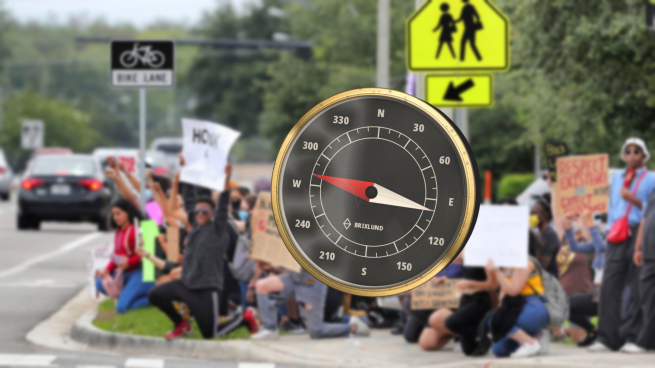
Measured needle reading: 280 °
